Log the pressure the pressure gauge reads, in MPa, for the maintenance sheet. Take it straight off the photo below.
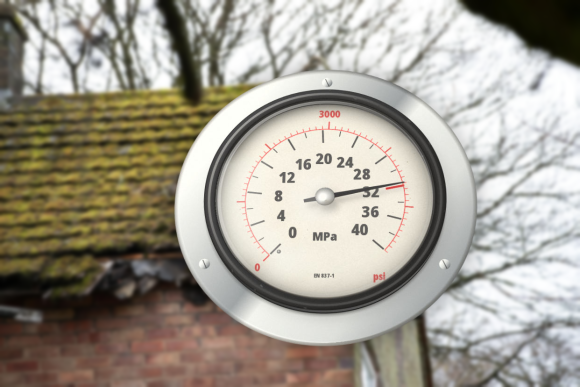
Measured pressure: 32 MPa
